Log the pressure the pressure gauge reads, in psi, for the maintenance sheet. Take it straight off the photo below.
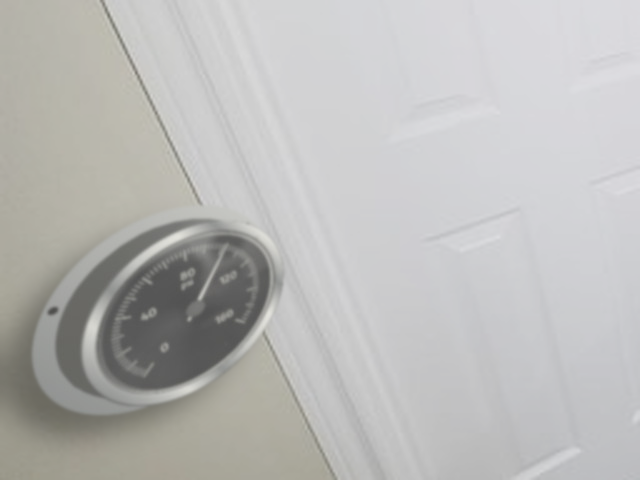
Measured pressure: 100 psi
